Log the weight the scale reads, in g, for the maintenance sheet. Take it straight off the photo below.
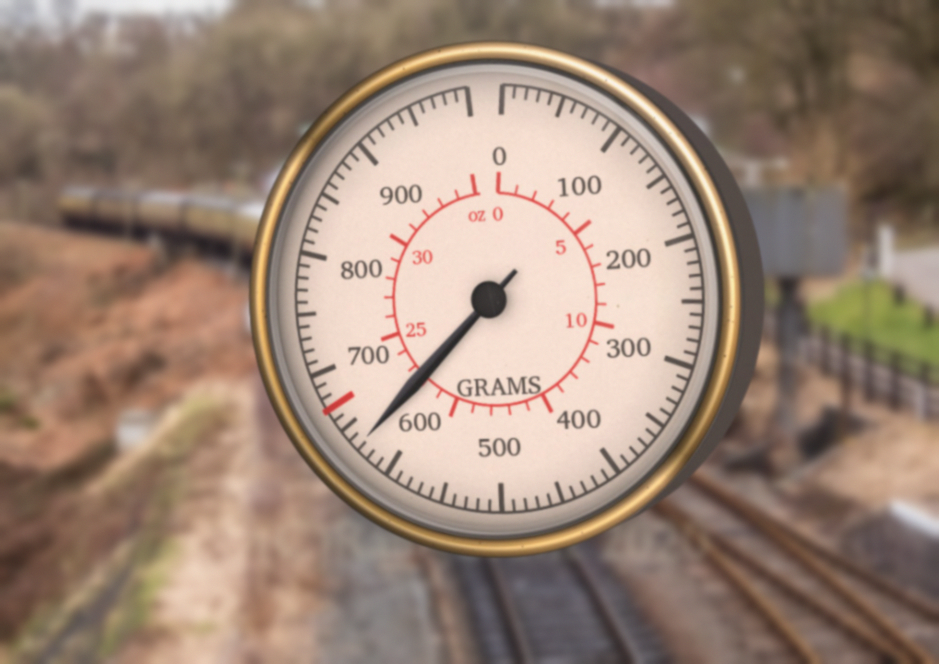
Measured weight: 630 g
